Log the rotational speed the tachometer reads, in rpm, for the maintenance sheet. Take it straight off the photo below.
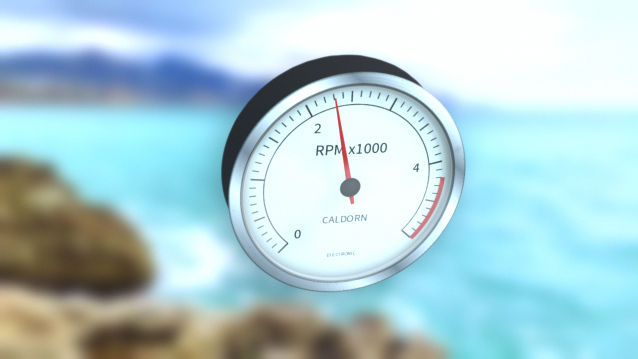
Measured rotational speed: 2300 rpm
